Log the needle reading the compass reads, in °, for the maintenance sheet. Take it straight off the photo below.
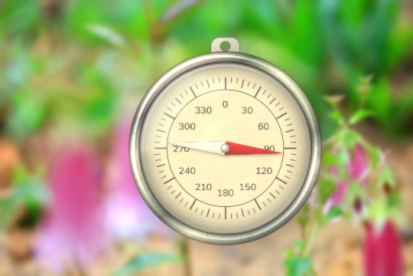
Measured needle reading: 95 °
